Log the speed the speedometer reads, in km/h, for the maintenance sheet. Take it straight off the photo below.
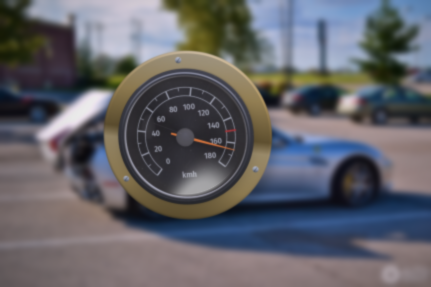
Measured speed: 165 km/h
